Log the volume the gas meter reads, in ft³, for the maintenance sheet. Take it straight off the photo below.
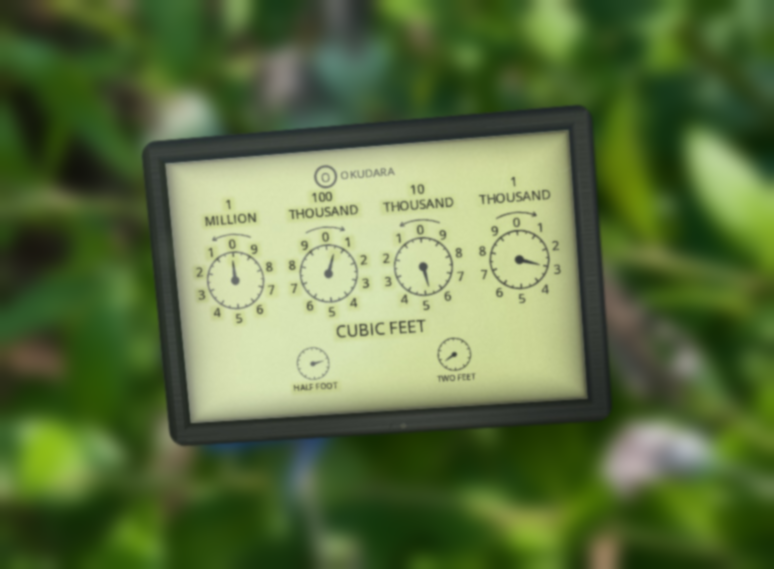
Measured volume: 5300 ft³
